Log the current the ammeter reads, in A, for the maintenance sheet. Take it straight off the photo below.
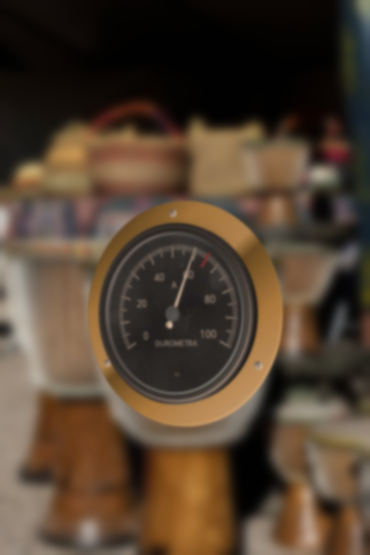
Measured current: 60 A
